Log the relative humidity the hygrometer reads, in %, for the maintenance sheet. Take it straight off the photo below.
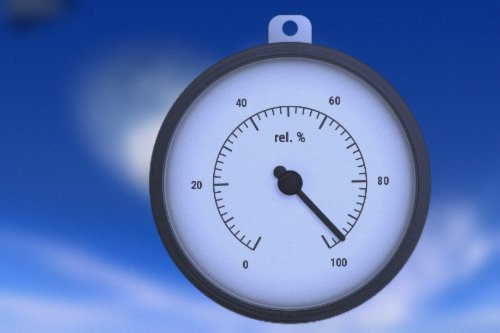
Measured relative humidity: 96 %
